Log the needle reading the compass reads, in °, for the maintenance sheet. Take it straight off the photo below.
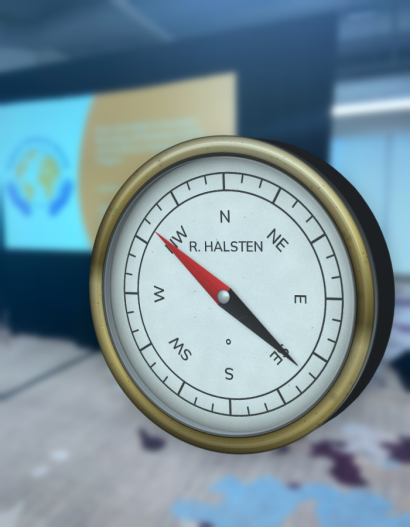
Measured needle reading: 310 °
